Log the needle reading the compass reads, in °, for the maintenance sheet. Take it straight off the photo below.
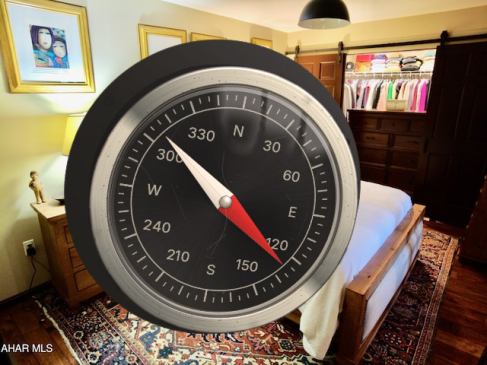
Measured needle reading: 127.5 °
